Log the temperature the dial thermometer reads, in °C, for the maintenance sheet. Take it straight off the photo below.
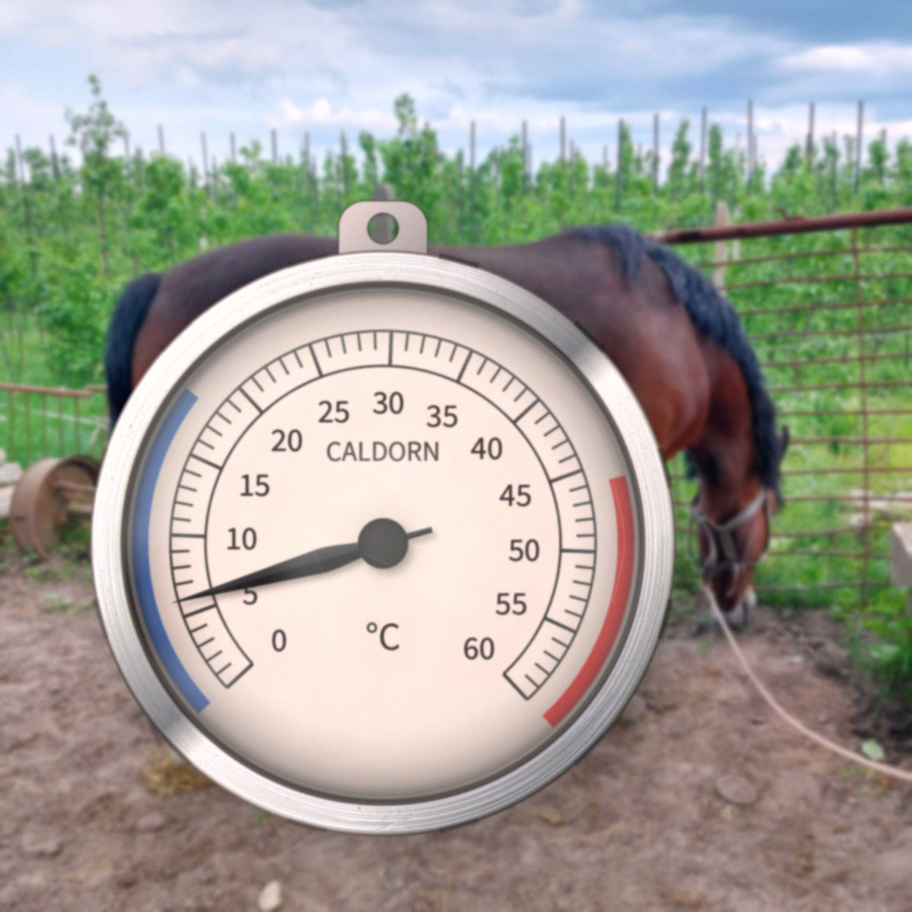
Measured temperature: 6 °C
